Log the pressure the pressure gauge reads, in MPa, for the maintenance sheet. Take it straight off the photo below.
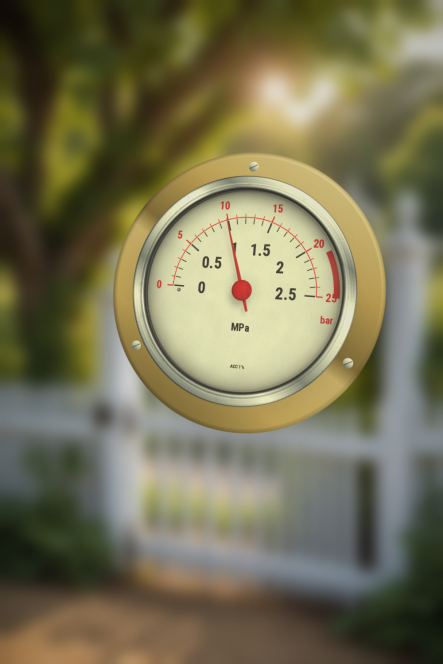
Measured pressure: 1 MPa
